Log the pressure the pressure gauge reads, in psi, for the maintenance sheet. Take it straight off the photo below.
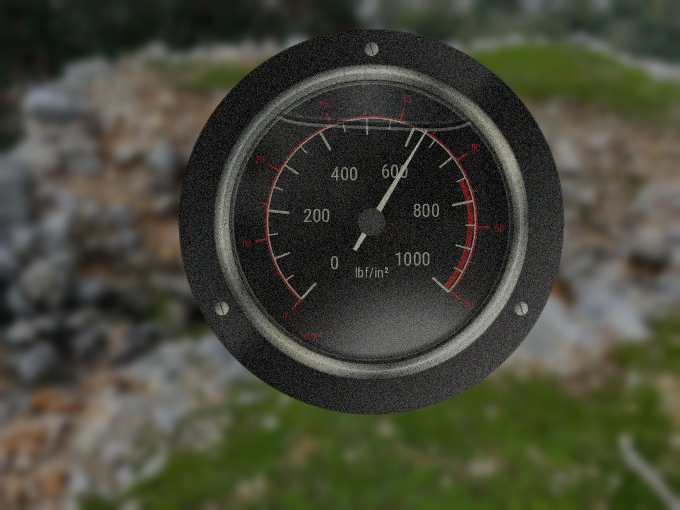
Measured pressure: 625 psi
